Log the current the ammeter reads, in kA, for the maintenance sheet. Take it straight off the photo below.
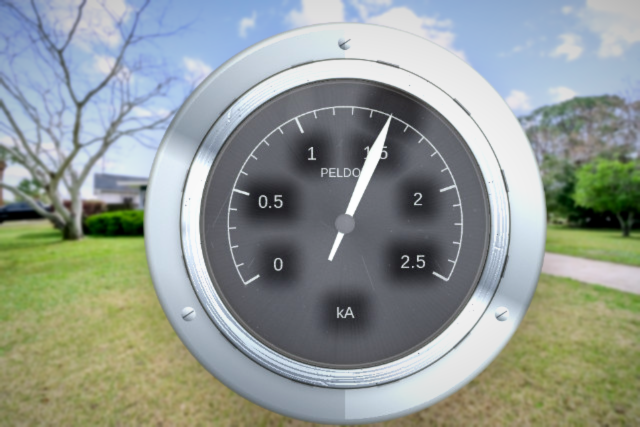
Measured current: 1.5 kA
